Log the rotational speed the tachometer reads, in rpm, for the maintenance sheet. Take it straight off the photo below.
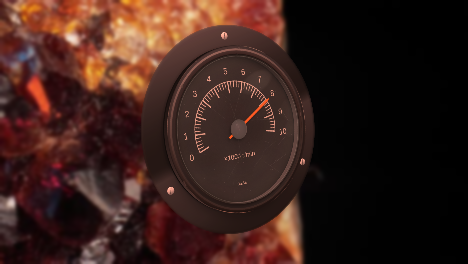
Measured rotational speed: 8000 rpm
